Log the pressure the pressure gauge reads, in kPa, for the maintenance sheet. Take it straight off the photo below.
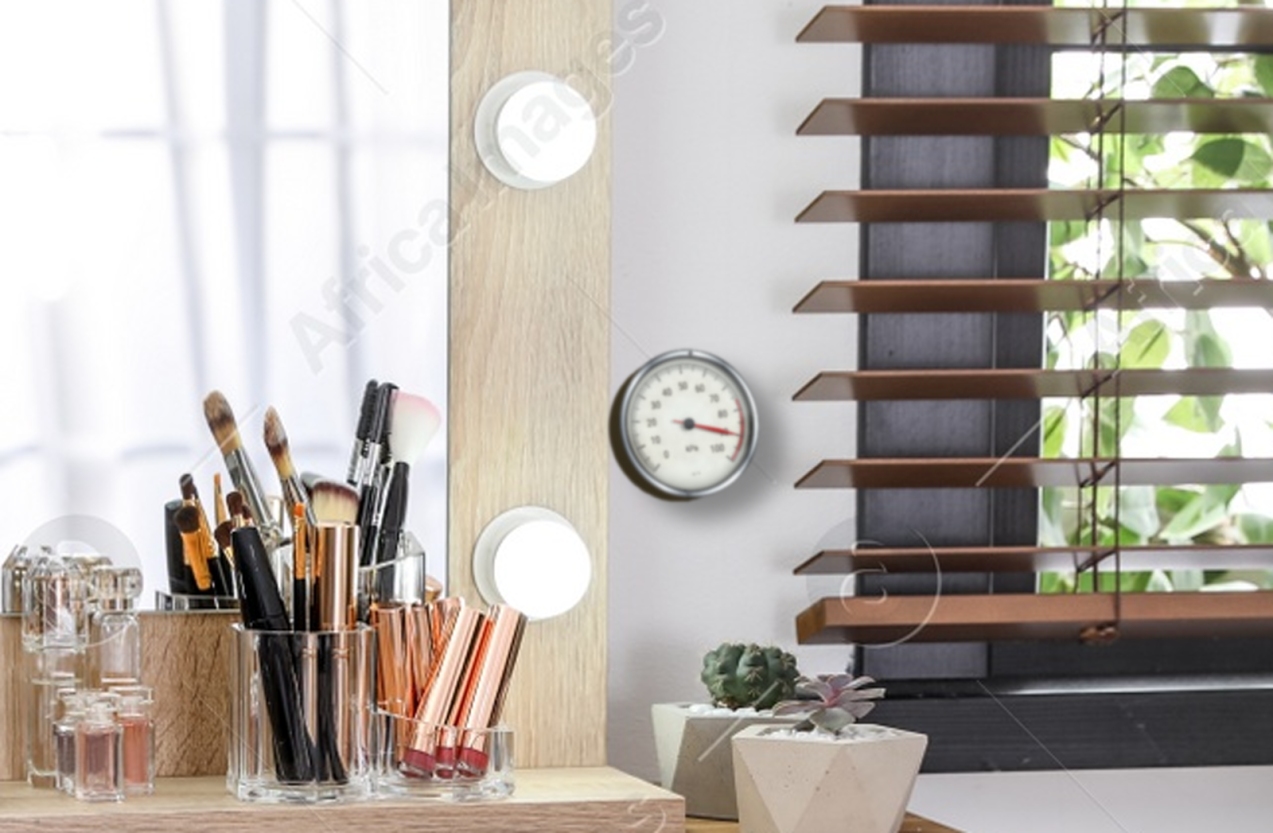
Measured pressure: 90 kPa
